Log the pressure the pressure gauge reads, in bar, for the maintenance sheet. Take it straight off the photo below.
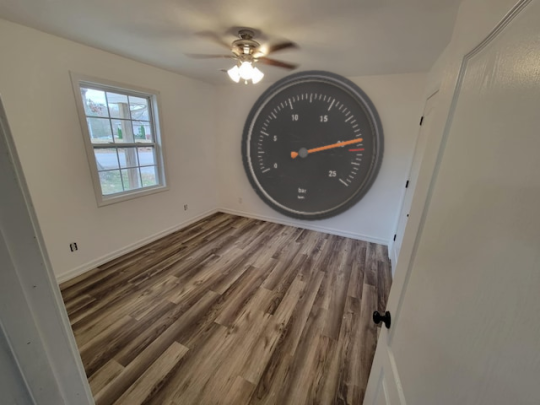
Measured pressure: 20 bar
